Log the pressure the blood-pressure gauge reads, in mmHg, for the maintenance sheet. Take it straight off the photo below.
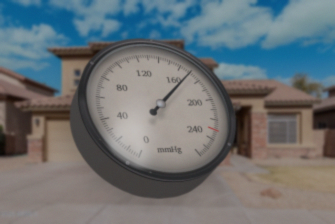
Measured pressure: 170 mmHg
